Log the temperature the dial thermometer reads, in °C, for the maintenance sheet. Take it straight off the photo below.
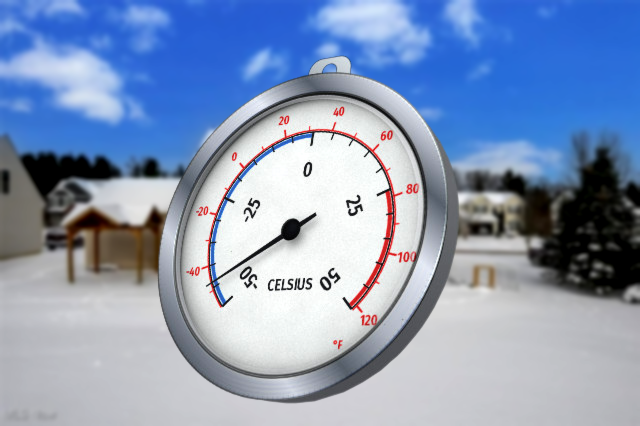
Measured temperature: -45 °C
